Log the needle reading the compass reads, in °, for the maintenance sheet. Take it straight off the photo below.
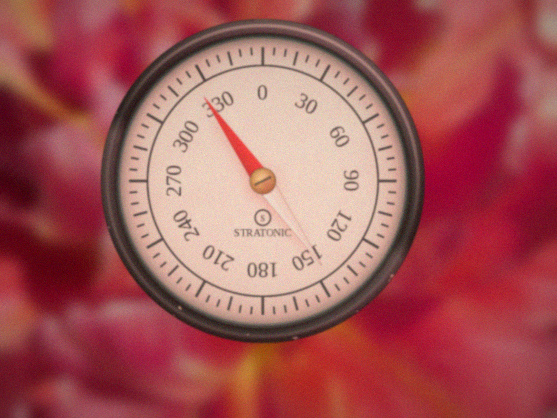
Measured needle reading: 325 °
